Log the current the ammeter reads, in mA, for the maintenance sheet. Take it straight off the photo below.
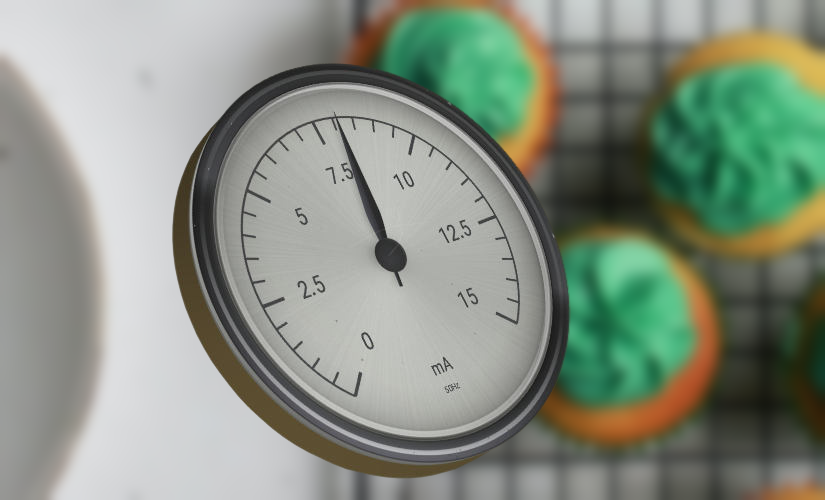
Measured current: 8 mA
